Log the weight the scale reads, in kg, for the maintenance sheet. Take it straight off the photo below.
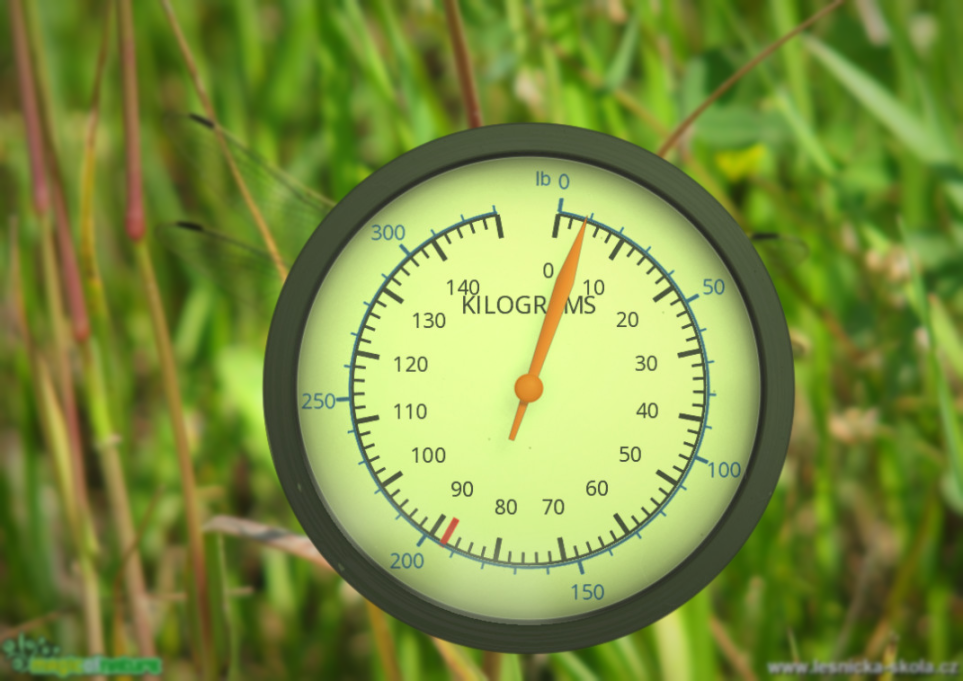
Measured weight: 4 kg
